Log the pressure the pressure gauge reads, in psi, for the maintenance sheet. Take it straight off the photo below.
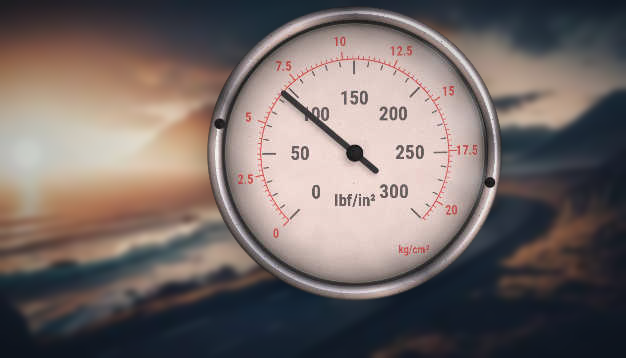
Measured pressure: 95 psi
